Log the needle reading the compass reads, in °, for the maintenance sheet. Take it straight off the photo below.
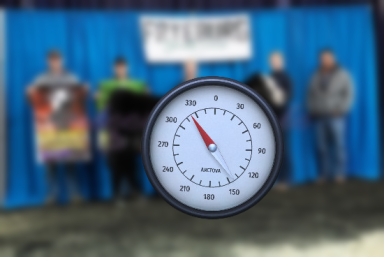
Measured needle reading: 322.5 °
